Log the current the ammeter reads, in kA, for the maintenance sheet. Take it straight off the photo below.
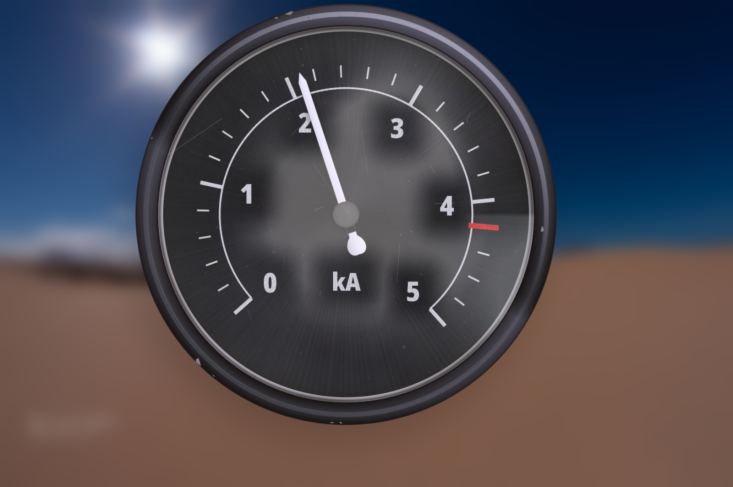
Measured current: 2.1 kA
